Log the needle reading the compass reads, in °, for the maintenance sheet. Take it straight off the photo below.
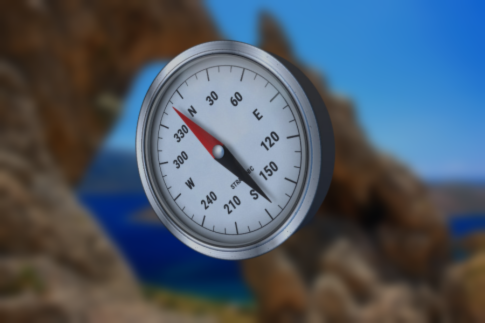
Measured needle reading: 350 °
